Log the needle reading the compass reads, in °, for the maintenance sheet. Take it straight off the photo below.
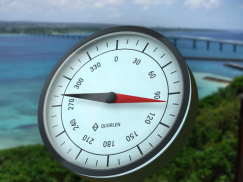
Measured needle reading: 100 °
